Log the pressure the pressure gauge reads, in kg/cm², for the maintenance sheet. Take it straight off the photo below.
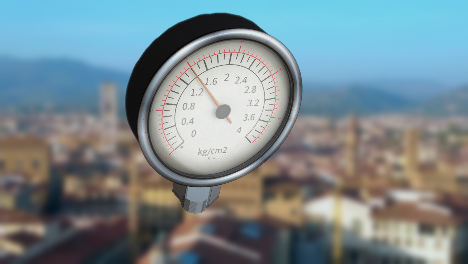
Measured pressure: 1.4 kg/cm²
